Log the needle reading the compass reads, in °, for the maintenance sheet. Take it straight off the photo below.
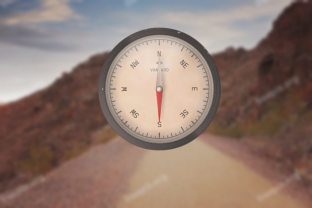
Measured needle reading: 180 °
